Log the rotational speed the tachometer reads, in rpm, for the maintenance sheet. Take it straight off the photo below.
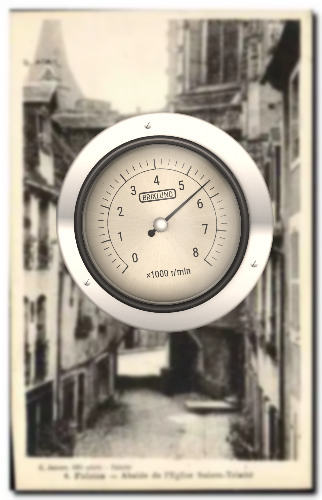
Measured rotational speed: 5600 rpm
